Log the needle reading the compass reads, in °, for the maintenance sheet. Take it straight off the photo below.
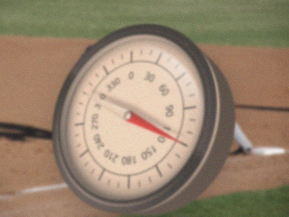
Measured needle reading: 120 °
